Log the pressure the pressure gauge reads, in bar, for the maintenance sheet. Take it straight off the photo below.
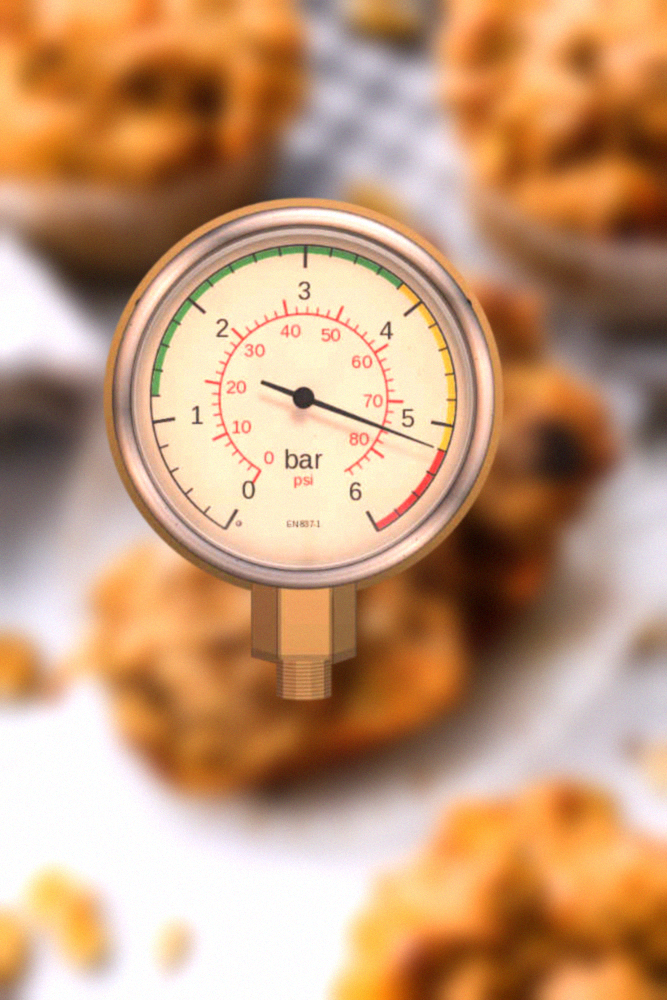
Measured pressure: 5.2 bar
